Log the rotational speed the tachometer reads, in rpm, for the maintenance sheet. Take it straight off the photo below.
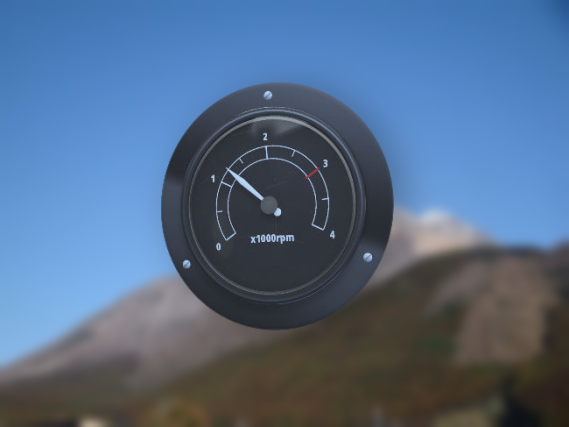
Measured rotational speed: 1250 rpm
